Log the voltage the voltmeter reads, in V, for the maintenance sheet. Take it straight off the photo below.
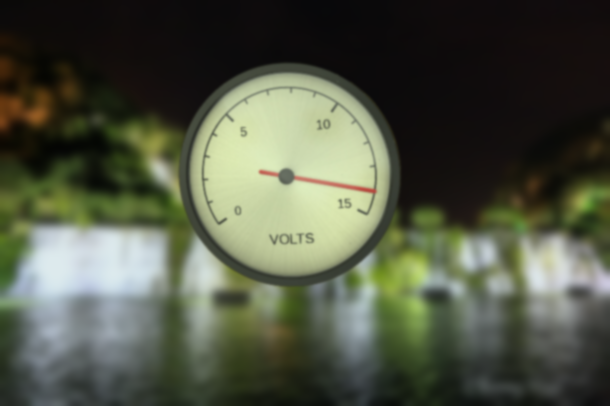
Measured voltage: 14 V
